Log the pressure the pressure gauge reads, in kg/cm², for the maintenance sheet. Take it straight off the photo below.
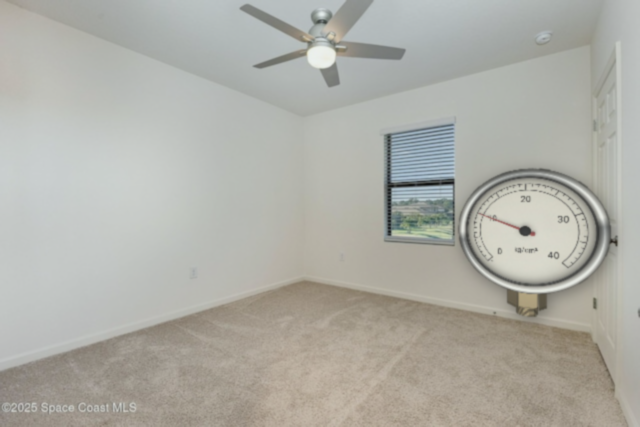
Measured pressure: 10 kg/cm²
